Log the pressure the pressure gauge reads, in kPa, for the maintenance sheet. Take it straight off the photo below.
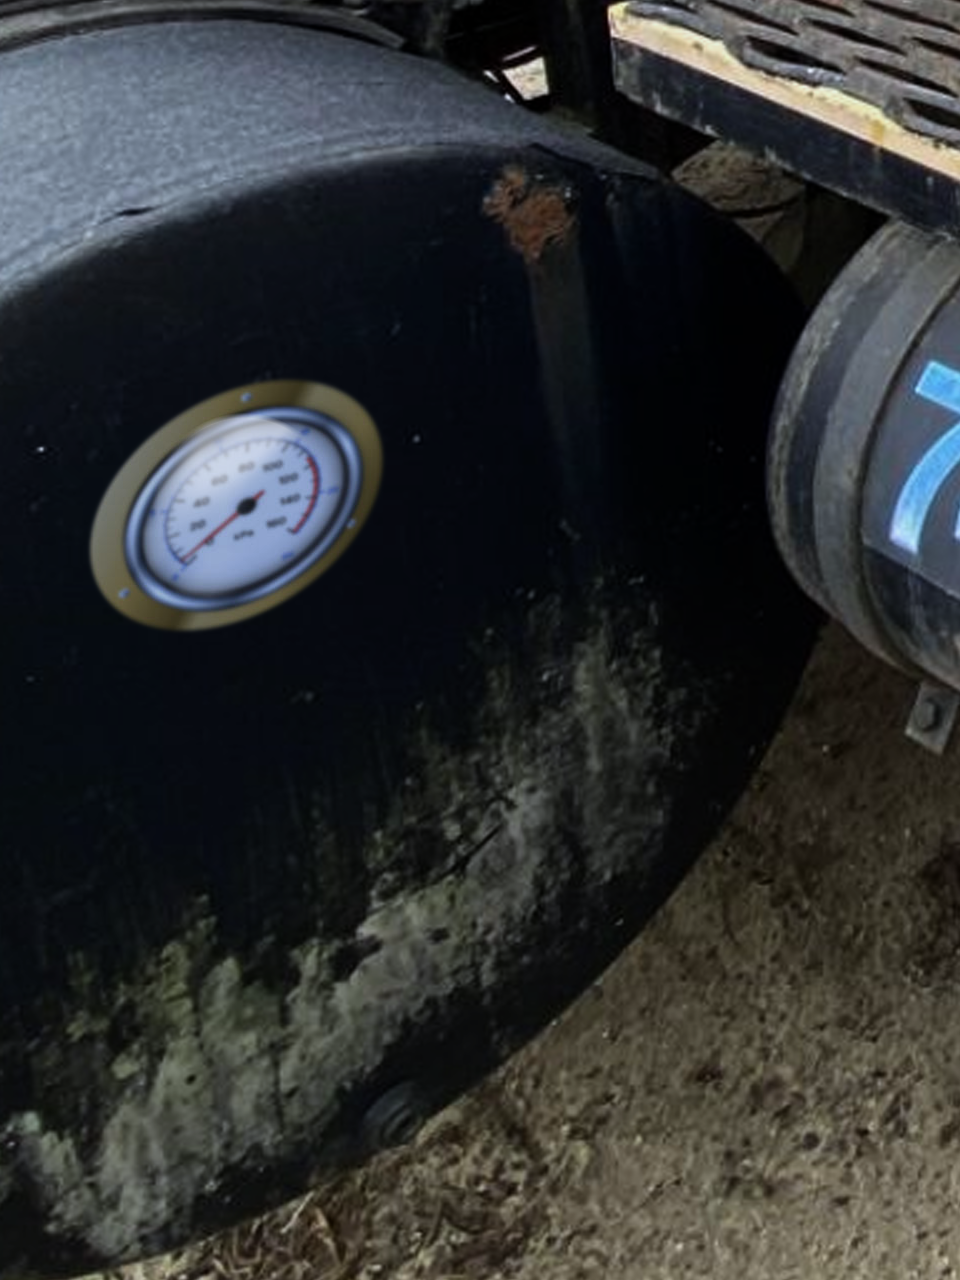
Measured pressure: 5 kPa
